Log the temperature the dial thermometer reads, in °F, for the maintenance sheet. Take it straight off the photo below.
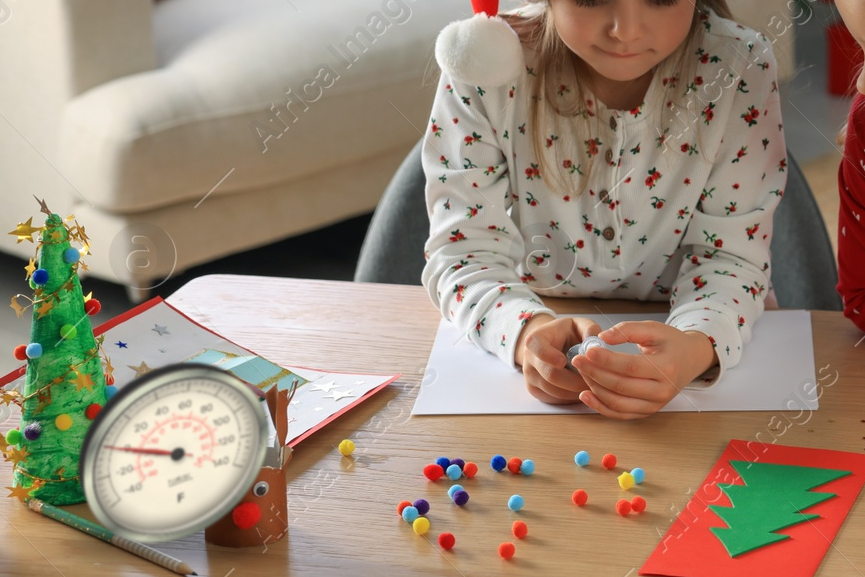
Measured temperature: 0 °F
